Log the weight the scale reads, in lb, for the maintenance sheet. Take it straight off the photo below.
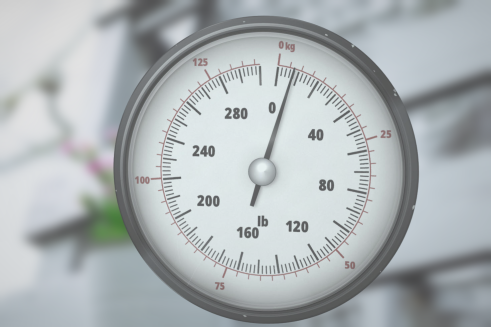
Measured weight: 8 lb
